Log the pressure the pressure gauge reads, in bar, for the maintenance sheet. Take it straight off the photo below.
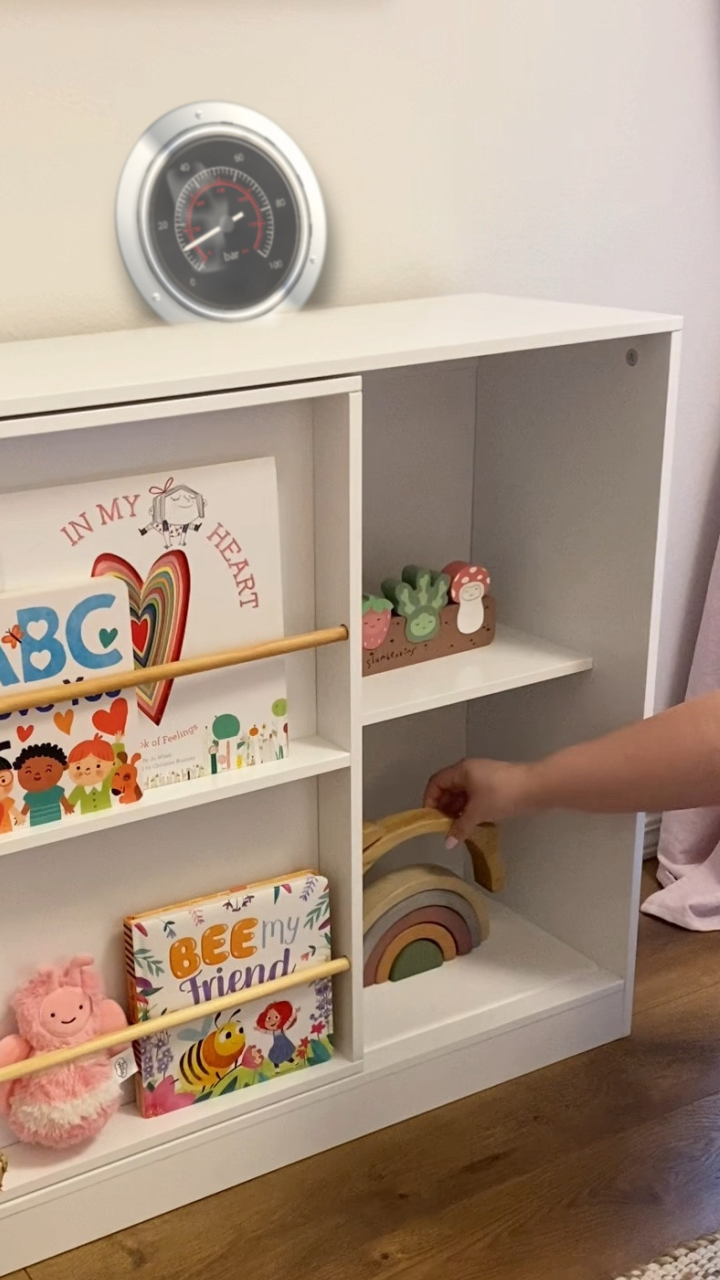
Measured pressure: 10 bar
